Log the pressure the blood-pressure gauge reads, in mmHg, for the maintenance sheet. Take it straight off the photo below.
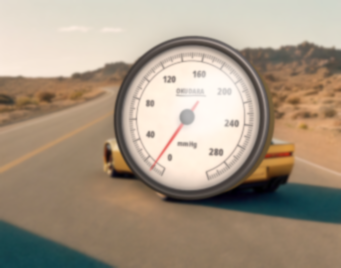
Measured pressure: 10 mmHg
